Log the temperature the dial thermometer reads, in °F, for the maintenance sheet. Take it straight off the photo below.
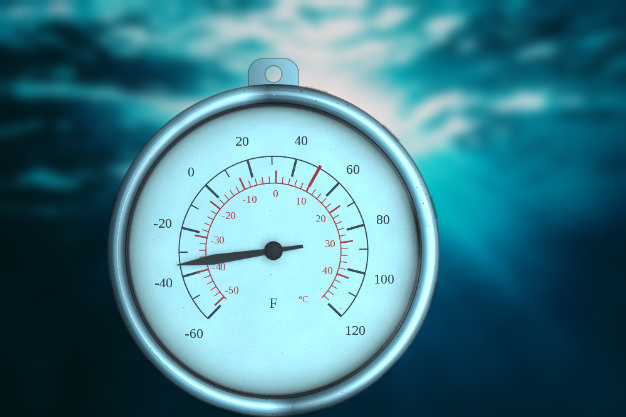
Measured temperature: -35 °F
